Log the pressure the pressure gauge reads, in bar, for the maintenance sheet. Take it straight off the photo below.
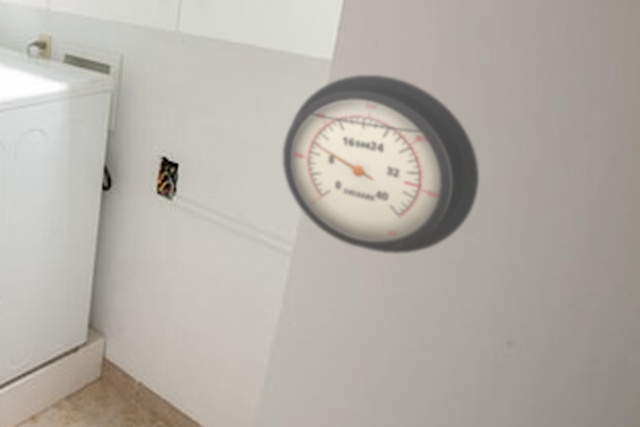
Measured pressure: 10 bar
